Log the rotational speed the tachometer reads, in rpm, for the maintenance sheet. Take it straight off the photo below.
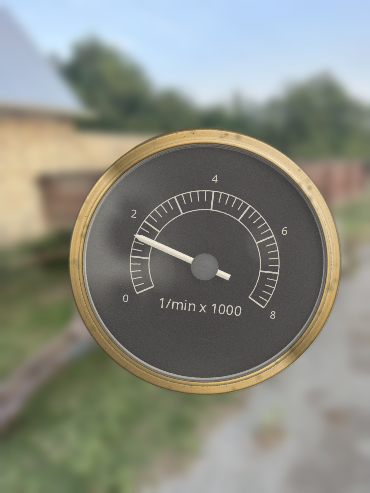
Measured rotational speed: 1600 rpm
